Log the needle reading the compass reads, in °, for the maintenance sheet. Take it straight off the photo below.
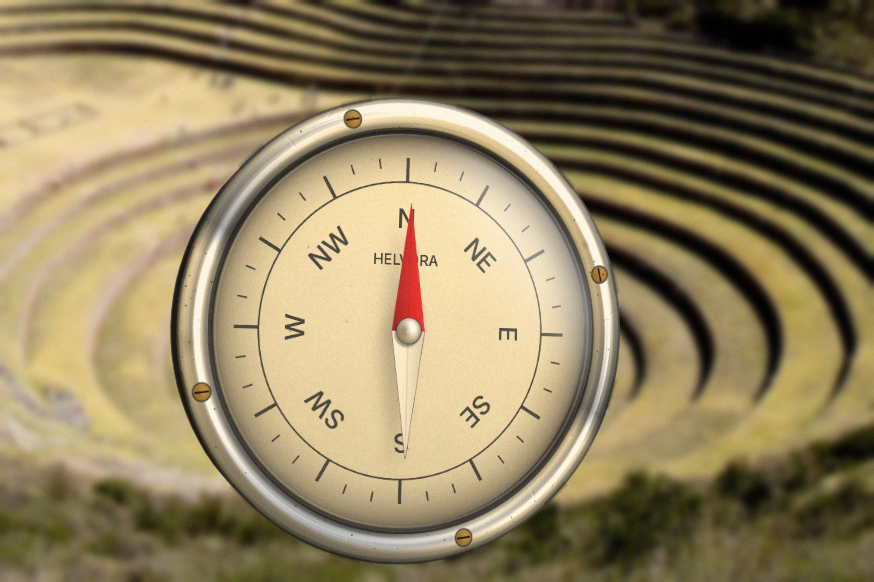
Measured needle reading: 0 °
